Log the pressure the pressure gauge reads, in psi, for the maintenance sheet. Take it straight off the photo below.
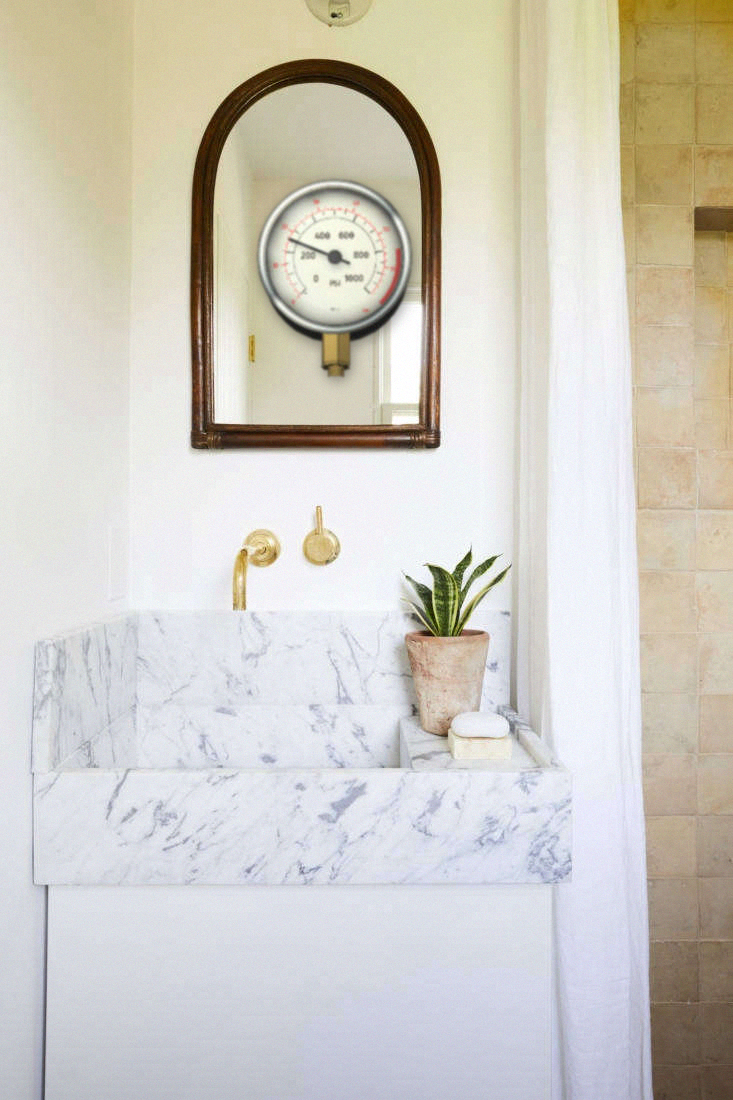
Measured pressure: 250 psi
